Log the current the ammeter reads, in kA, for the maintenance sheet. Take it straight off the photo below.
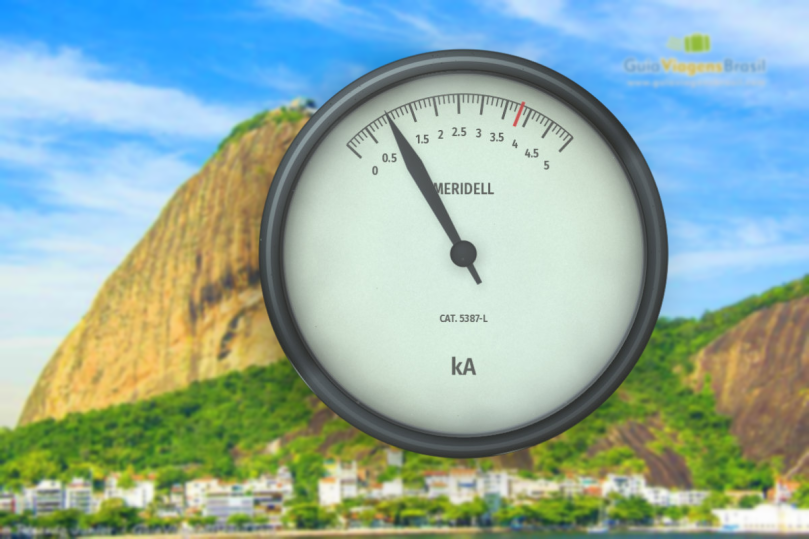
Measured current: 1 kA
